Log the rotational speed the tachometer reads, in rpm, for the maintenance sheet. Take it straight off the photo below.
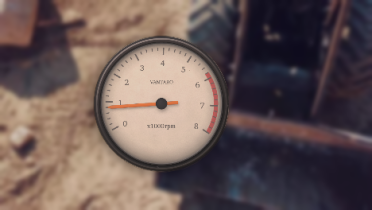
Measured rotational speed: 800 rpm
